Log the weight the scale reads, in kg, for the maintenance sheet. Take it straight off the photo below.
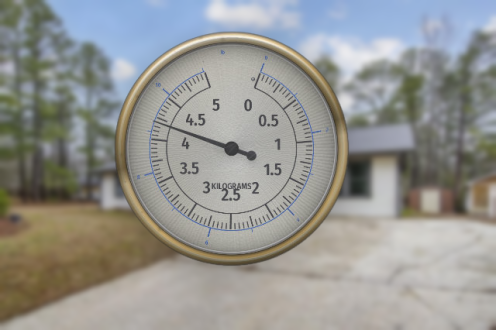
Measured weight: 4.2 kg
